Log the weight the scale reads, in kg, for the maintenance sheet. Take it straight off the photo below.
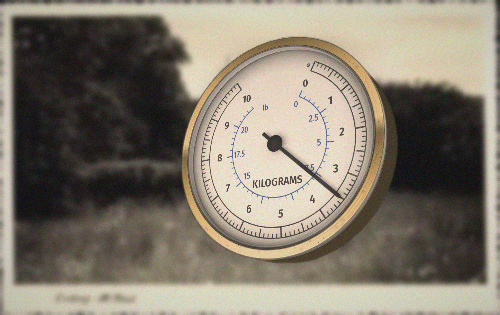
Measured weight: 3.5 kg
